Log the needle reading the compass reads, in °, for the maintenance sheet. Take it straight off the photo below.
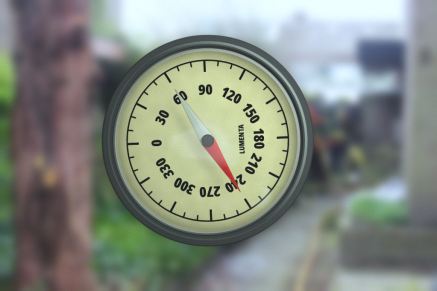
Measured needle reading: 240 °
